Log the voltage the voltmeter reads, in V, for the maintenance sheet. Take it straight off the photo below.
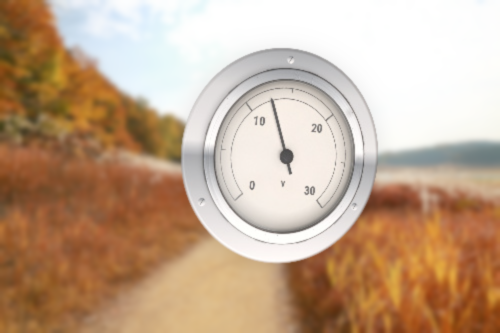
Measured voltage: 12.5 V
